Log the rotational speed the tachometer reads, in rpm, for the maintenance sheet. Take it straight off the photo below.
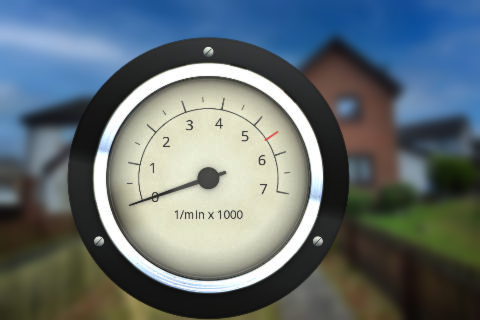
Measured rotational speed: 0 rpm
